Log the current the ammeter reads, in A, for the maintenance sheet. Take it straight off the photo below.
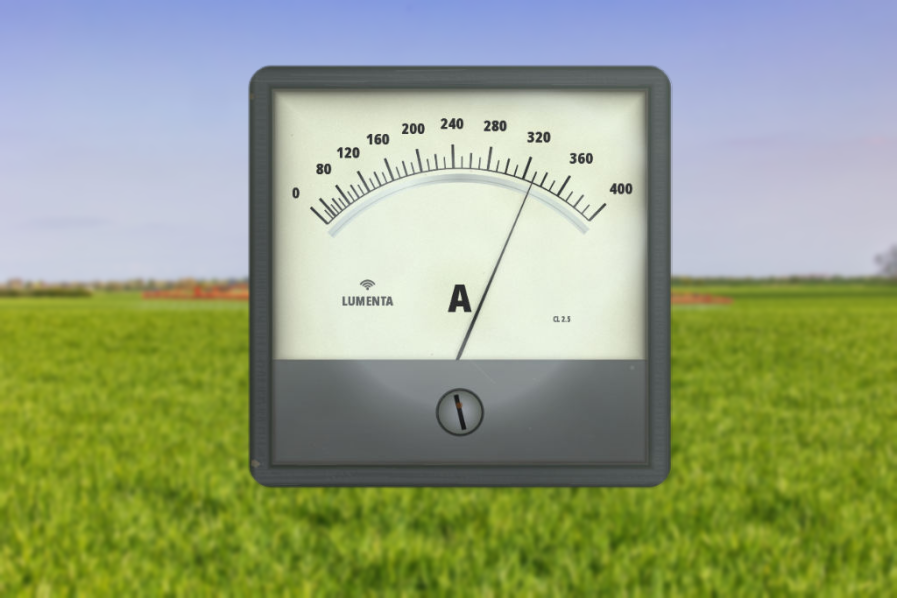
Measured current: 330 A
